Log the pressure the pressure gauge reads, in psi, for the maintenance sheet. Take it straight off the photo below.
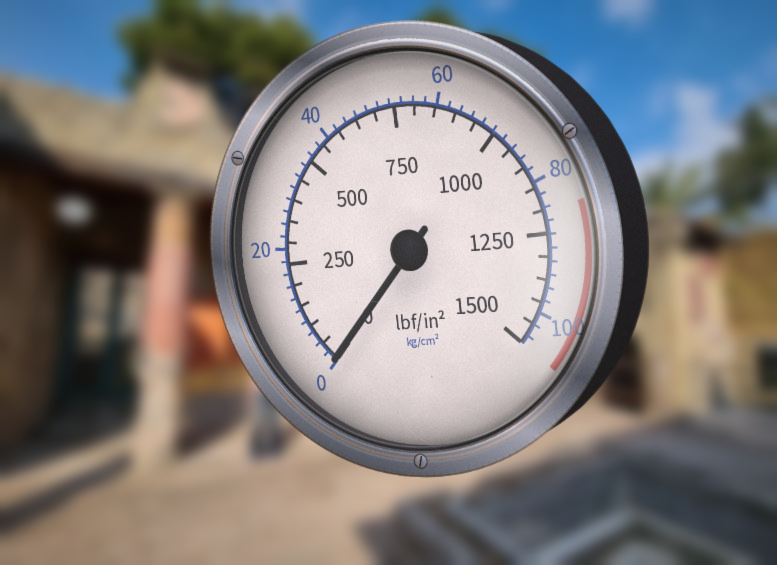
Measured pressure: 0 psi
